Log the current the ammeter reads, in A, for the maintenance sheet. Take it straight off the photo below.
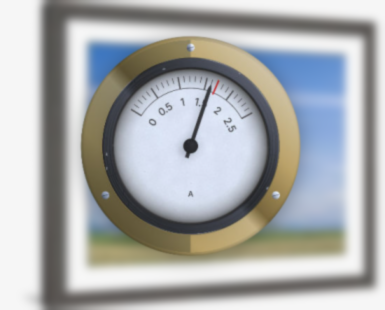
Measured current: 1.6 A
